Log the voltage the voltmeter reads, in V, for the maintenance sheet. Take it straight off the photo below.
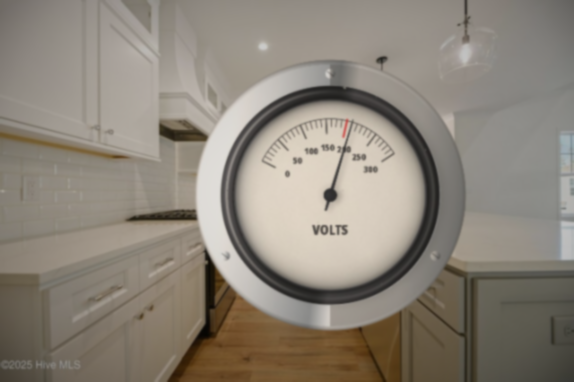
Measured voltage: 200 V
